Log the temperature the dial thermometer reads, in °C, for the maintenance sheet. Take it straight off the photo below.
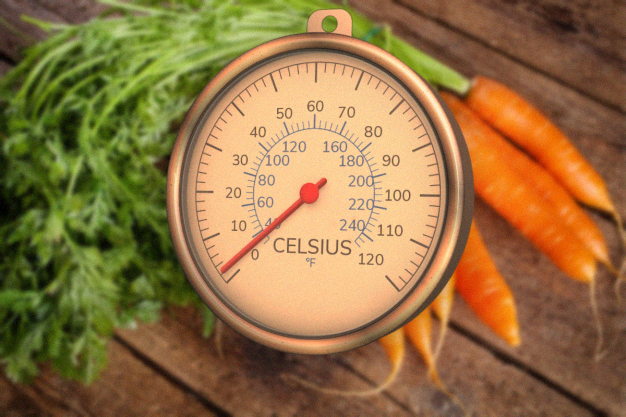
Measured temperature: 2 °C
